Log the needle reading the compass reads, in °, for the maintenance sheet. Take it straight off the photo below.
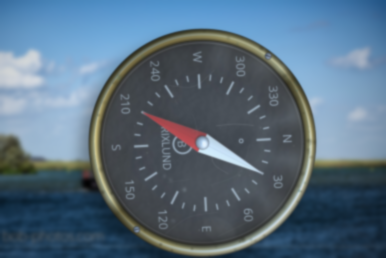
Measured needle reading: 210 °
